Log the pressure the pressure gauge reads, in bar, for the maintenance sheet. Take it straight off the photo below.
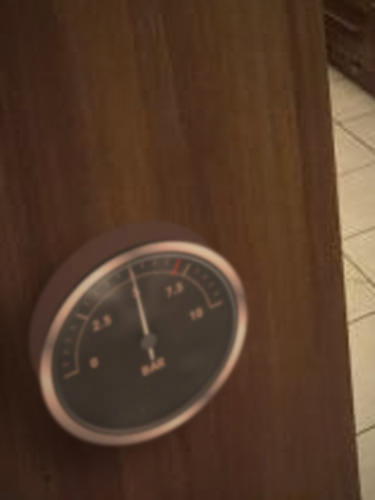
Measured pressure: 5 bar
